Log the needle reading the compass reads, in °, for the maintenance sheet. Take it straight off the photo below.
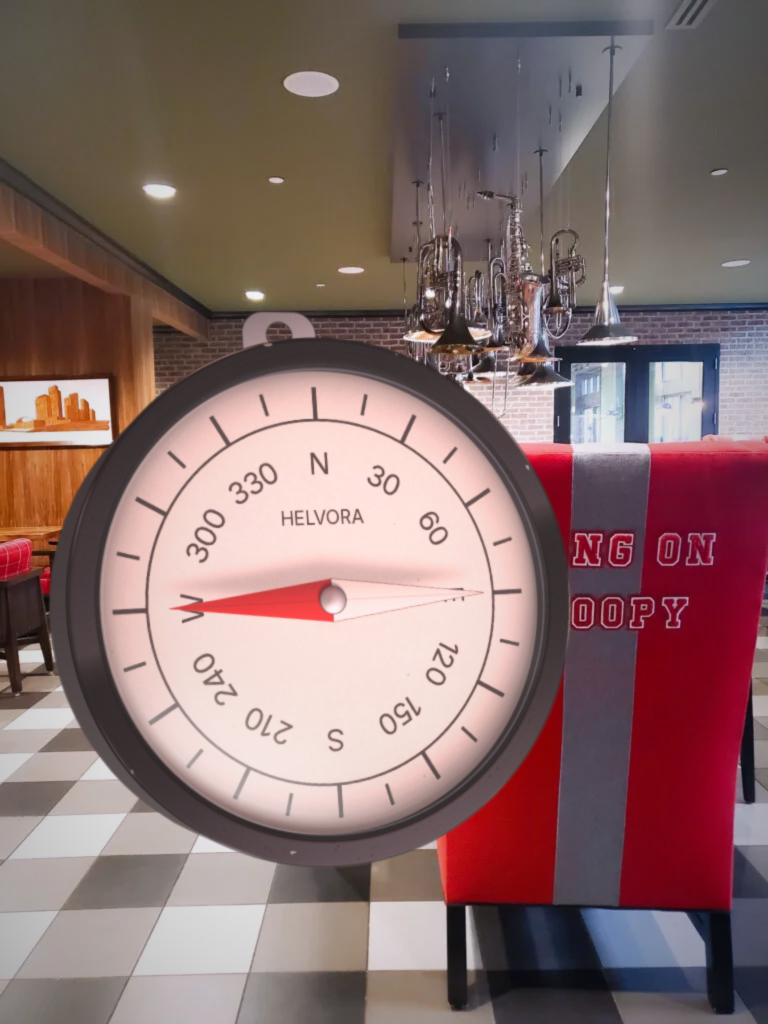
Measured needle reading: 270 °
